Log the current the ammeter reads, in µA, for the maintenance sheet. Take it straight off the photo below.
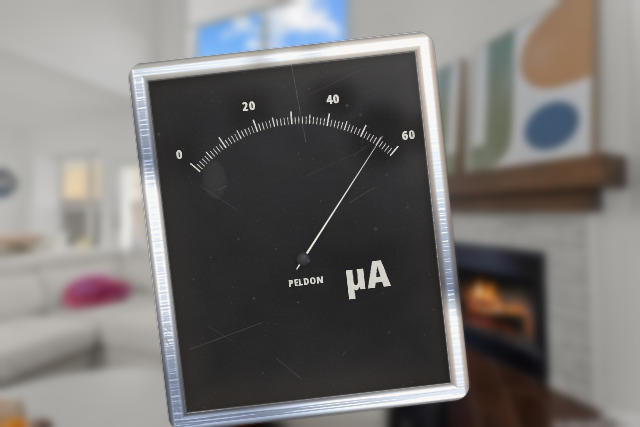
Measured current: 55 µA
